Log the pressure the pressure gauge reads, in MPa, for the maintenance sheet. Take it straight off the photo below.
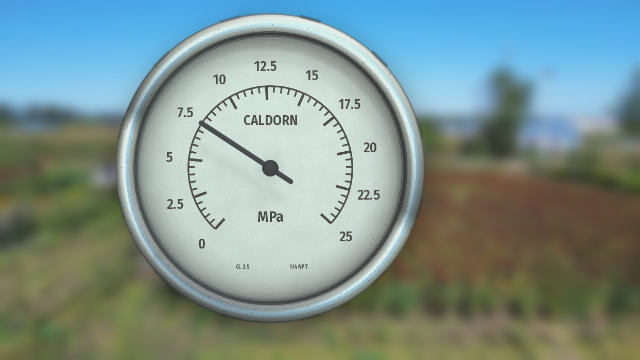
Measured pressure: 7.5 MPa
